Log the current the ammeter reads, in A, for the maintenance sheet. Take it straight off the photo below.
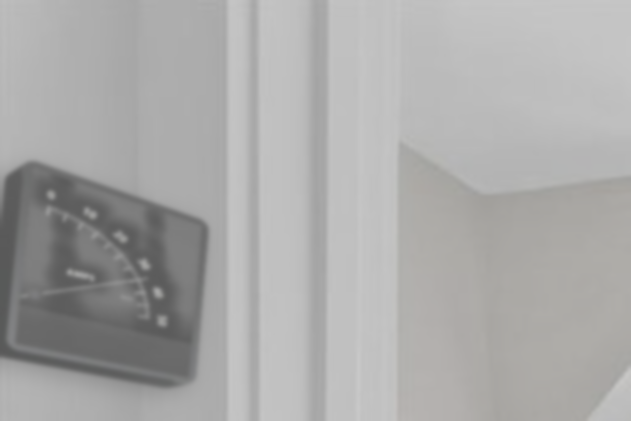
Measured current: 35 A
